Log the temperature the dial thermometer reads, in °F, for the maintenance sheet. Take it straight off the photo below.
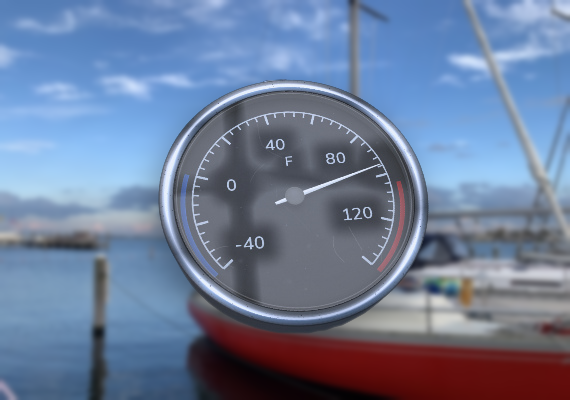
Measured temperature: 96 °F
